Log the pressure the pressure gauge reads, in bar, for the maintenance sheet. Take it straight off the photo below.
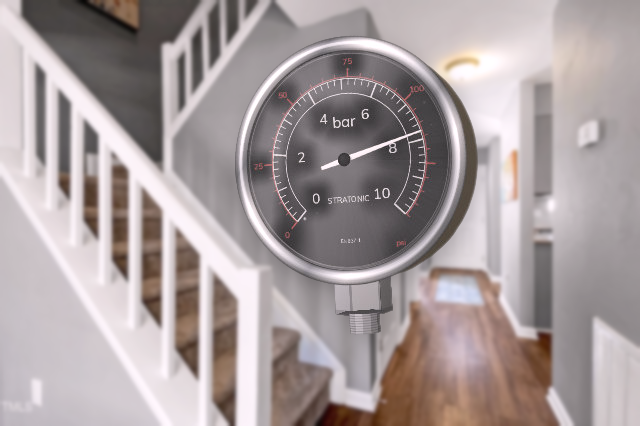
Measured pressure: 7.8 bar
